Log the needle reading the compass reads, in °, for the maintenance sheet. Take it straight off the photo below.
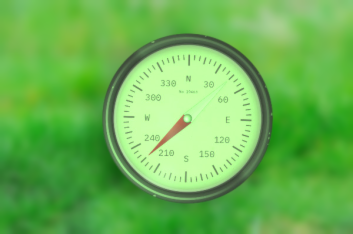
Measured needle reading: 225 °
